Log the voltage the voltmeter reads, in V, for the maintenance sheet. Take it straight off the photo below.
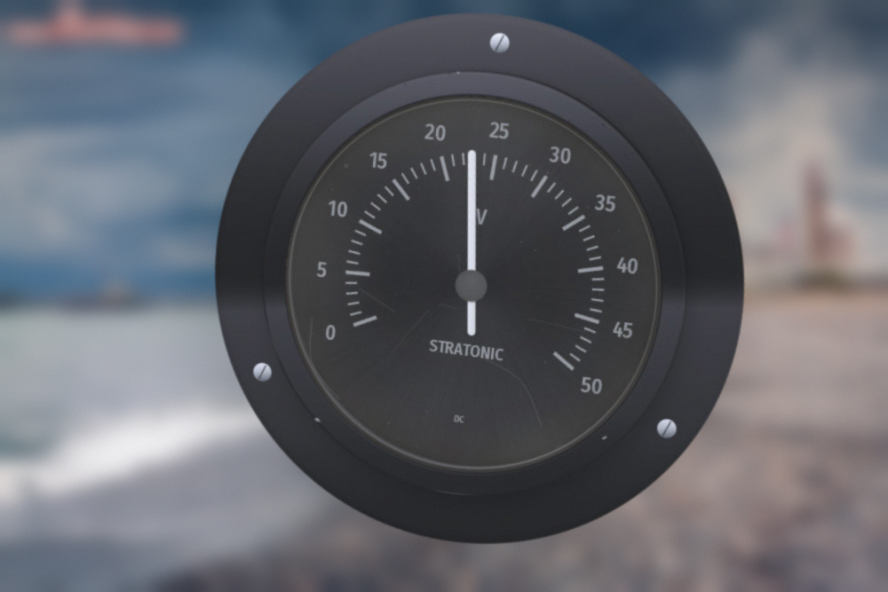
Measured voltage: 23 V
